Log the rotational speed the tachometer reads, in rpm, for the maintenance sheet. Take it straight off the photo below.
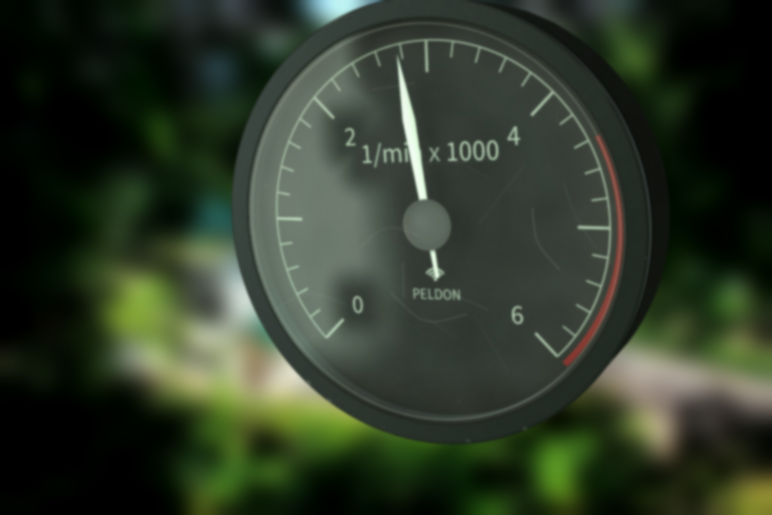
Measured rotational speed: 2800 rpm
